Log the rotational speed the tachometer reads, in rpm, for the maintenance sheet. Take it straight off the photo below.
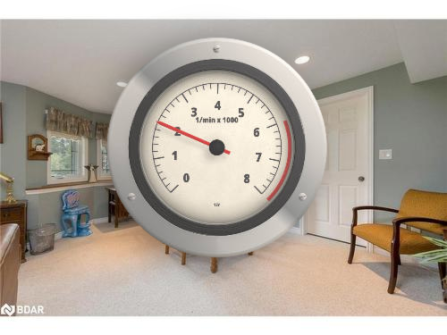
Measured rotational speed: 2000 rpm
